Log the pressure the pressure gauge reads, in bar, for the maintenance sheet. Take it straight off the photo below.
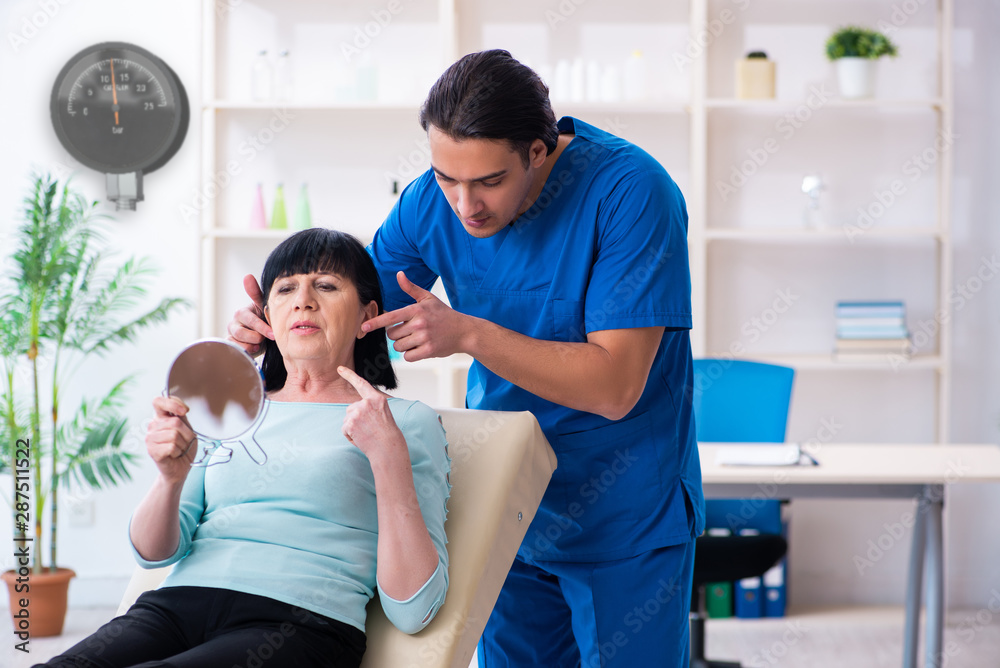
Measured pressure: 12.5 bar
